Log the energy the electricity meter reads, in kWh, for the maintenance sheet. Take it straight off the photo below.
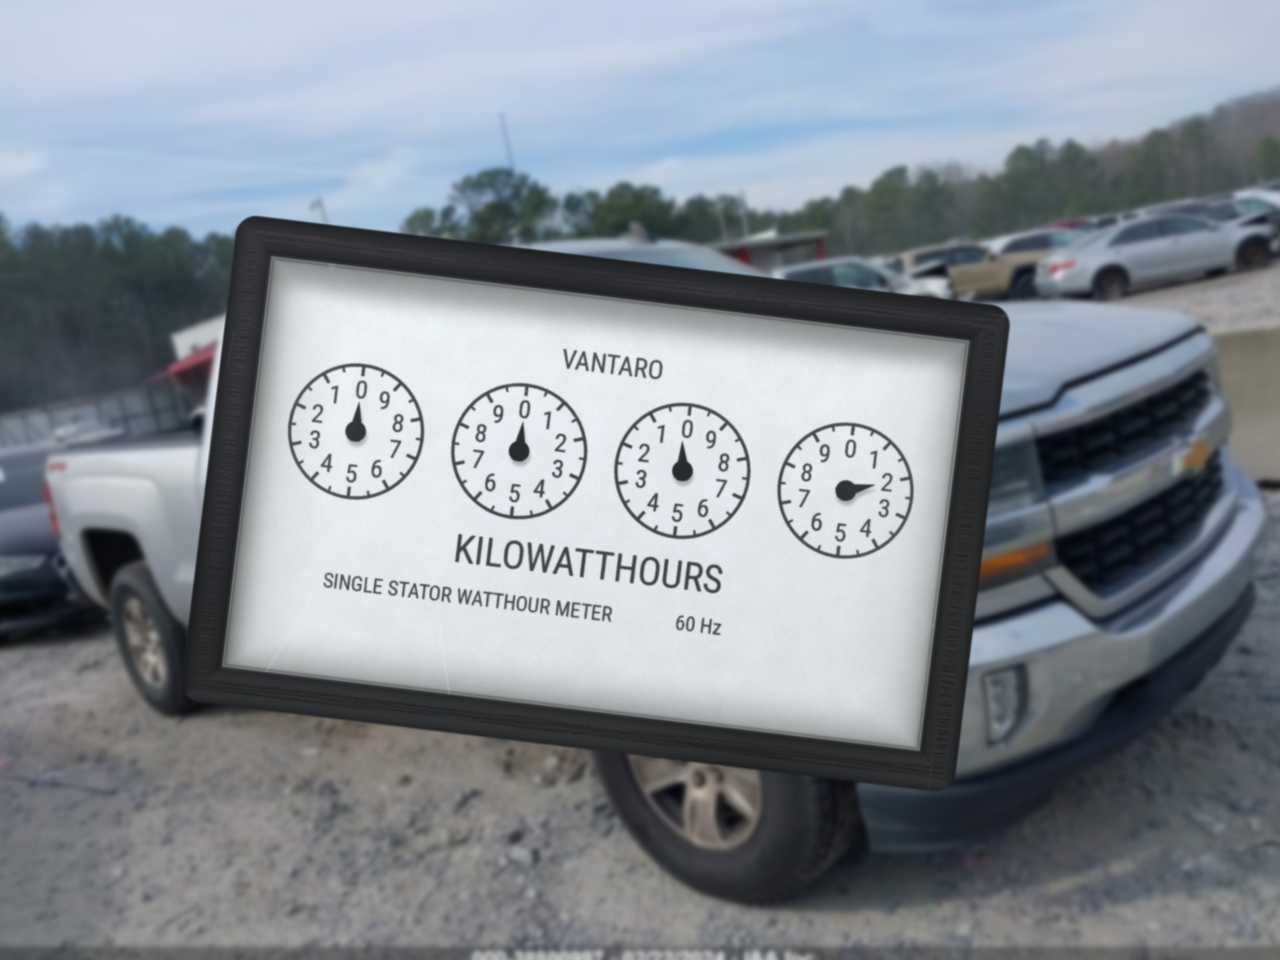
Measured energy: 2 kWh
